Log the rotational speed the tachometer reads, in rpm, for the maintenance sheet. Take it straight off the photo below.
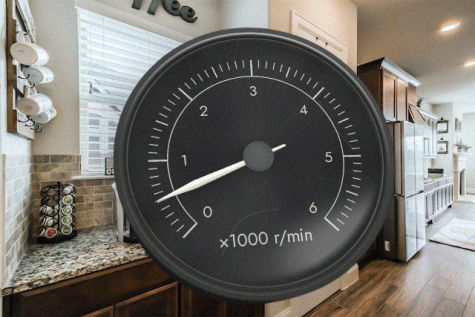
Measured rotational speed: 500 rpm
